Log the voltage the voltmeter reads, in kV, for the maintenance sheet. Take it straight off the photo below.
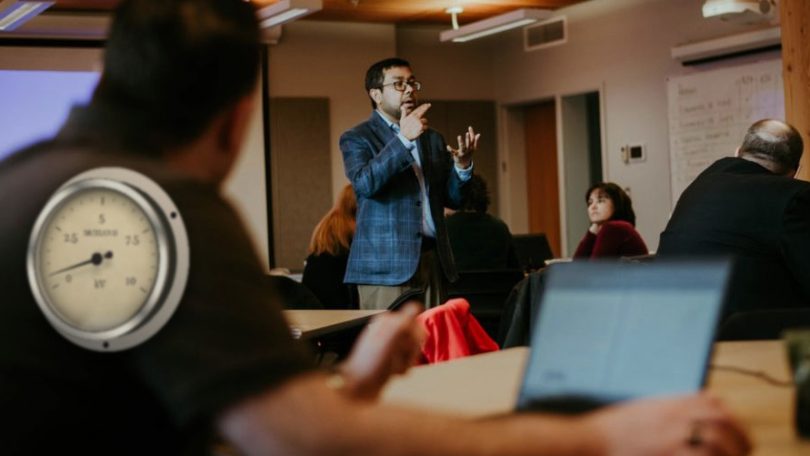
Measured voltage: 0.5 kV
